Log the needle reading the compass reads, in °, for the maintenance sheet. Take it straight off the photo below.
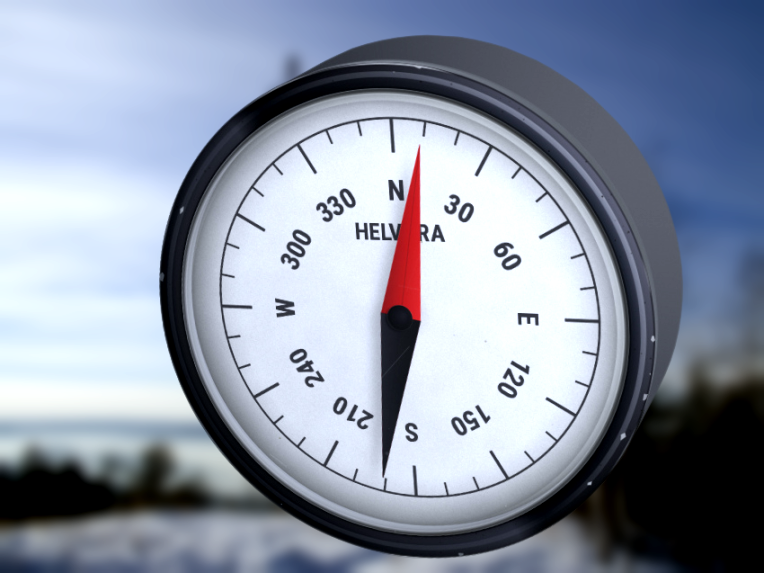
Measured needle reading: 10 °
